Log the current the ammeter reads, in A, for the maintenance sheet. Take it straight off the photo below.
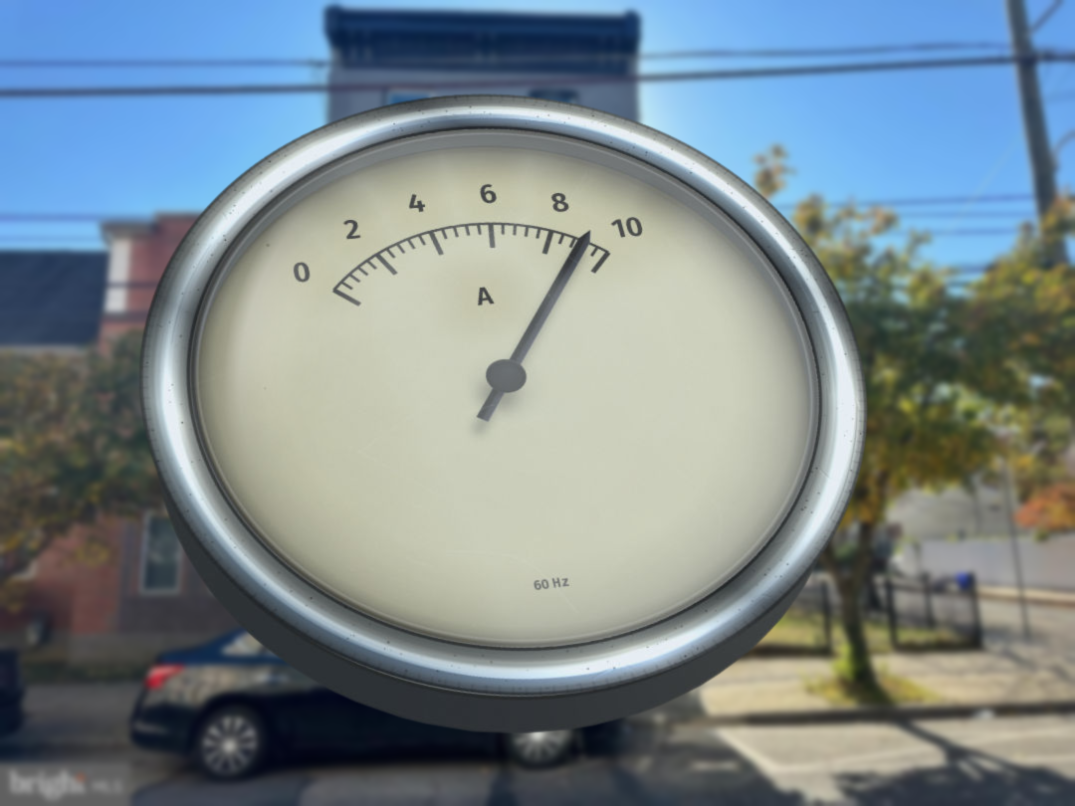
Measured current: 9.2 A
